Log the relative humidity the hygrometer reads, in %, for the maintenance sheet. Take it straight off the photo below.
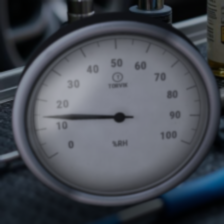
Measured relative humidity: 15 %
